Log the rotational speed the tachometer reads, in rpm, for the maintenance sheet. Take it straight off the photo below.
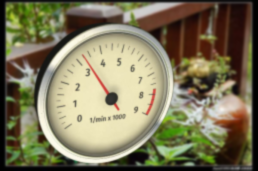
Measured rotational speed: 3250 rpm
